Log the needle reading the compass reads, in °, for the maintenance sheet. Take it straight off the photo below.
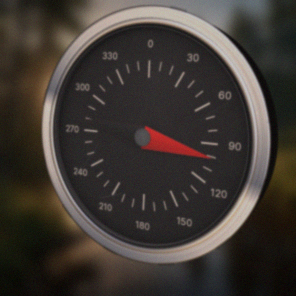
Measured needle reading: 100 °
